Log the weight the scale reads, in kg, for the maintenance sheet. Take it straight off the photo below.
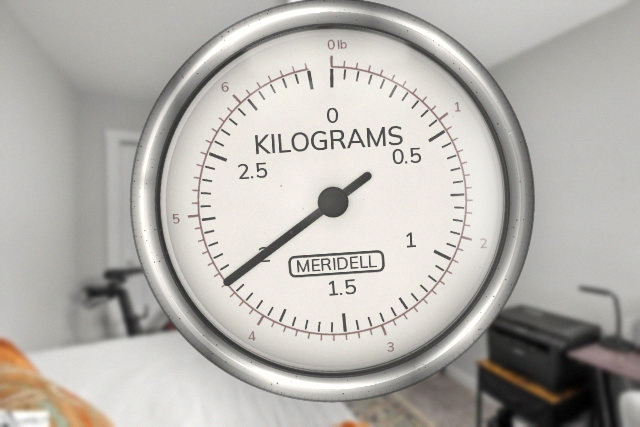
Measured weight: 2 kg
